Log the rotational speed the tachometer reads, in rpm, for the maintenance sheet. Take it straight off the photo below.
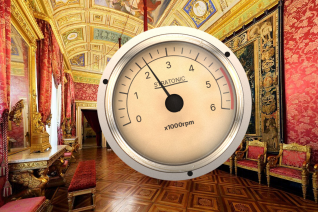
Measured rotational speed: 2250 rpm
